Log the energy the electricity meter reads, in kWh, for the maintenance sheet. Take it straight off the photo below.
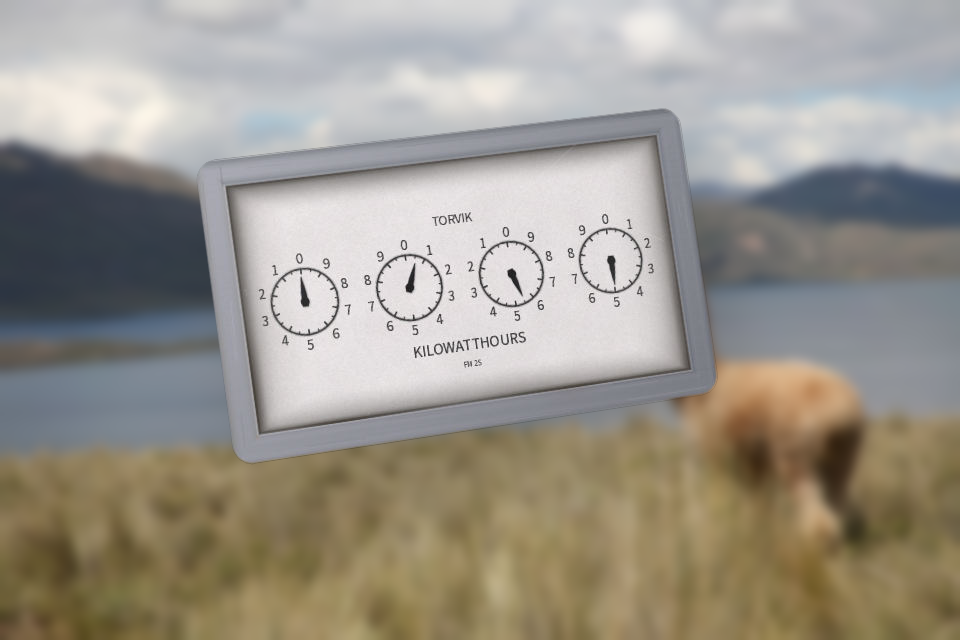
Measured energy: 55 kWh
